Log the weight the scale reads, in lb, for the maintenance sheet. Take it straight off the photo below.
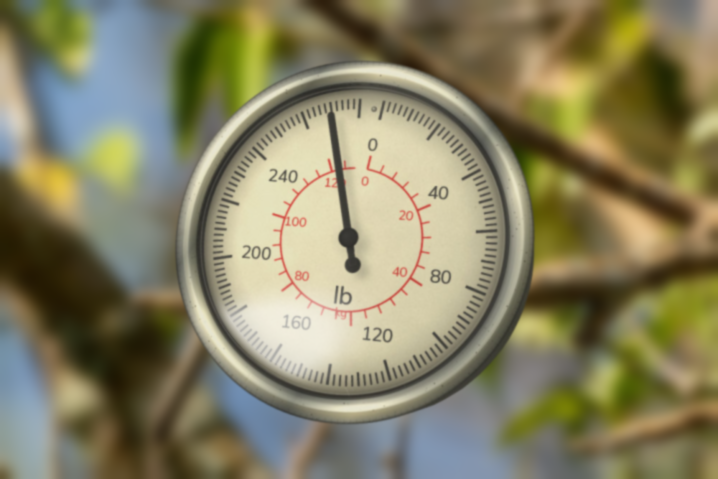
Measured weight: 270 lb
